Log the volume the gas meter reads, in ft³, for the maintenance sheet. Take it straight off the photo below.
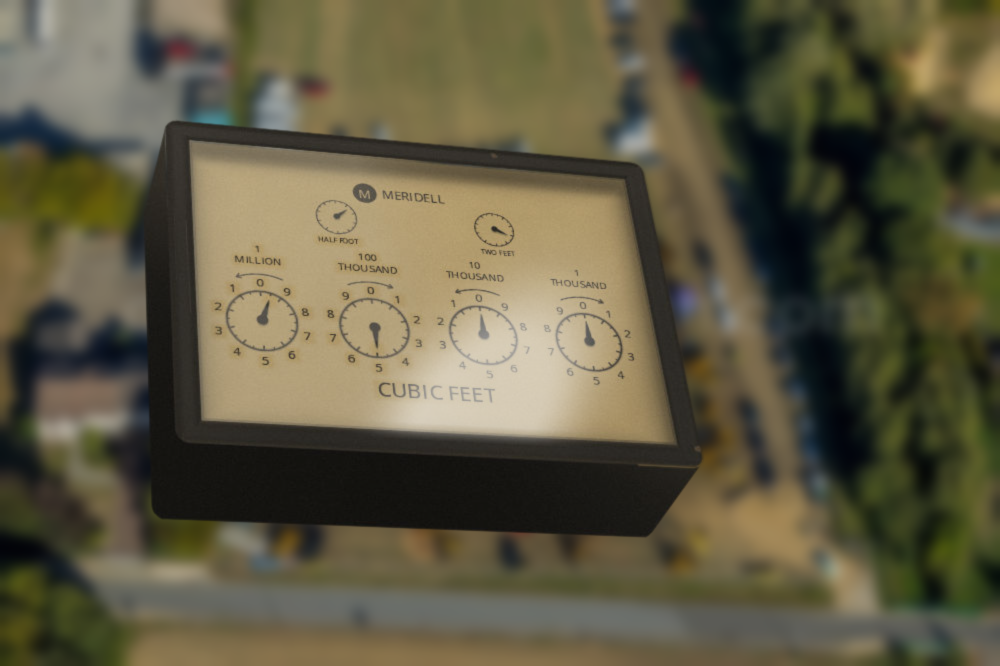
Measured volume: 950000 ft³
